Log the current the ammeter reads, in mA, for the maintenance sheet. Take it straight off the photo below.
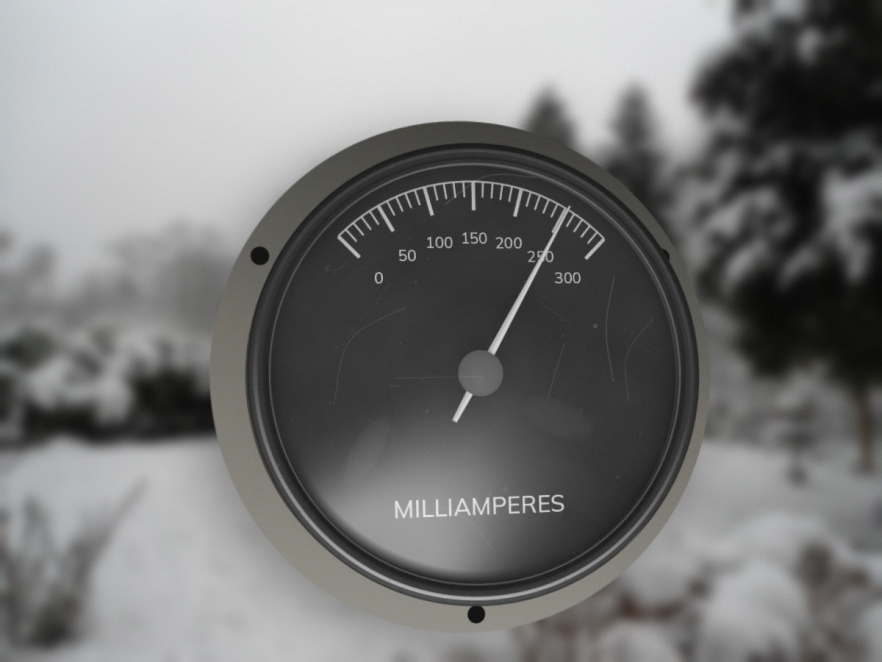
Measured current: 250 mA
